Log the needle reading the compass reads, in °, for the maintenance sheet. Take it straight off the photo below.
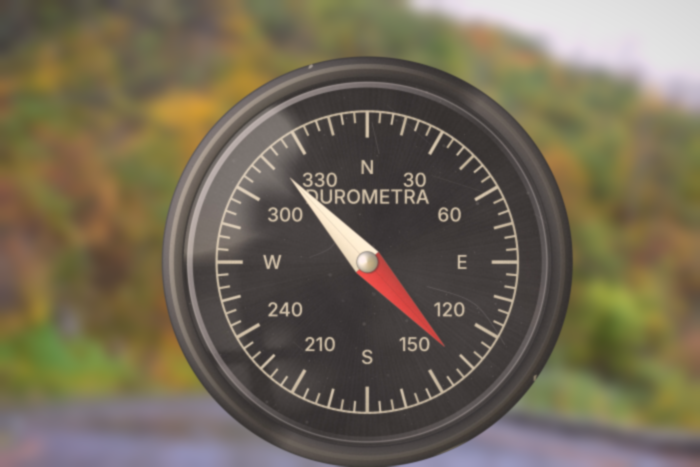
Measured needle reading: 137.5 °
